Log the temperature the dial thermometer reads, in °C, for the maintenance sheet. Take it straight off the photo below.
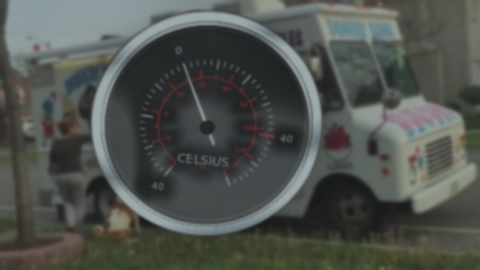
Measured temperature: 0 °C
